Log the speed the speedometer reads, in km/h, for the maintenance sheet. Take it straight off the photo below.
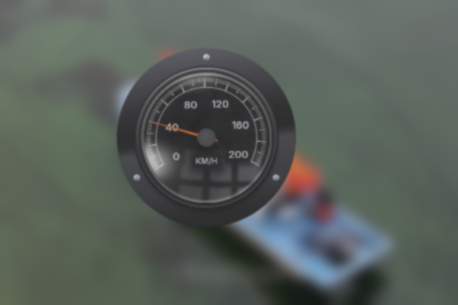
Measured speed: 40 km/h
